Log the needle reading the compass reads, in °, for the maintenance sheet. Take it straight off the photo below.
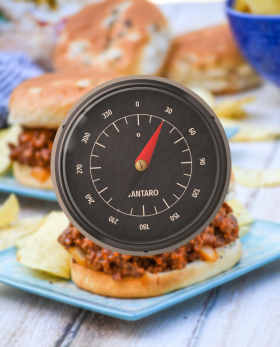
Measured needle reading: 30 °
